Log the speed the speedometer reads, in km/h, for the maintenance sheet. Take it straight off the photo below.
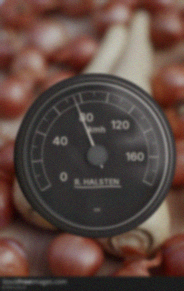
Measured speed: 75 km/h
